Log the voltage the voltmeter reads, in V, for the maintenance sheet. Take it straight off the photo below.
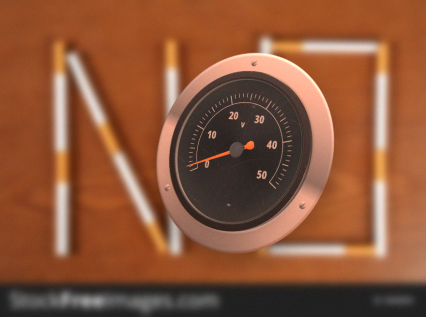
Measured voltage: 1 V
